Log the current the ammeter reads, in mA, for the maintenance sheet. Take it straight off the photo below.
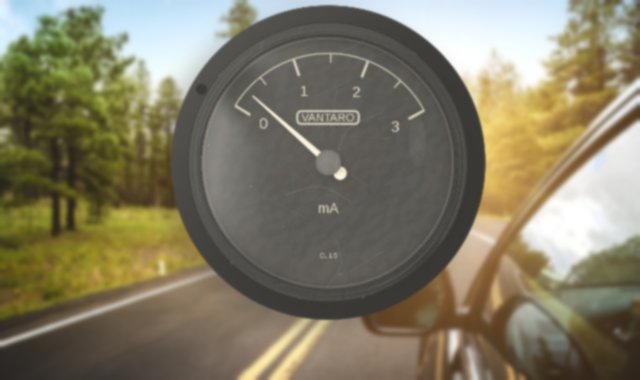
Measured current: 0.25 mA
